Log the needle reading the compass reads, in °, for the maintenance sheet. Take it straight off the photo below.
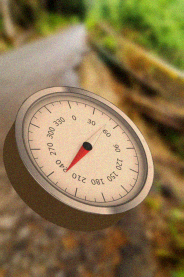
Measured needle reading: 230 °
